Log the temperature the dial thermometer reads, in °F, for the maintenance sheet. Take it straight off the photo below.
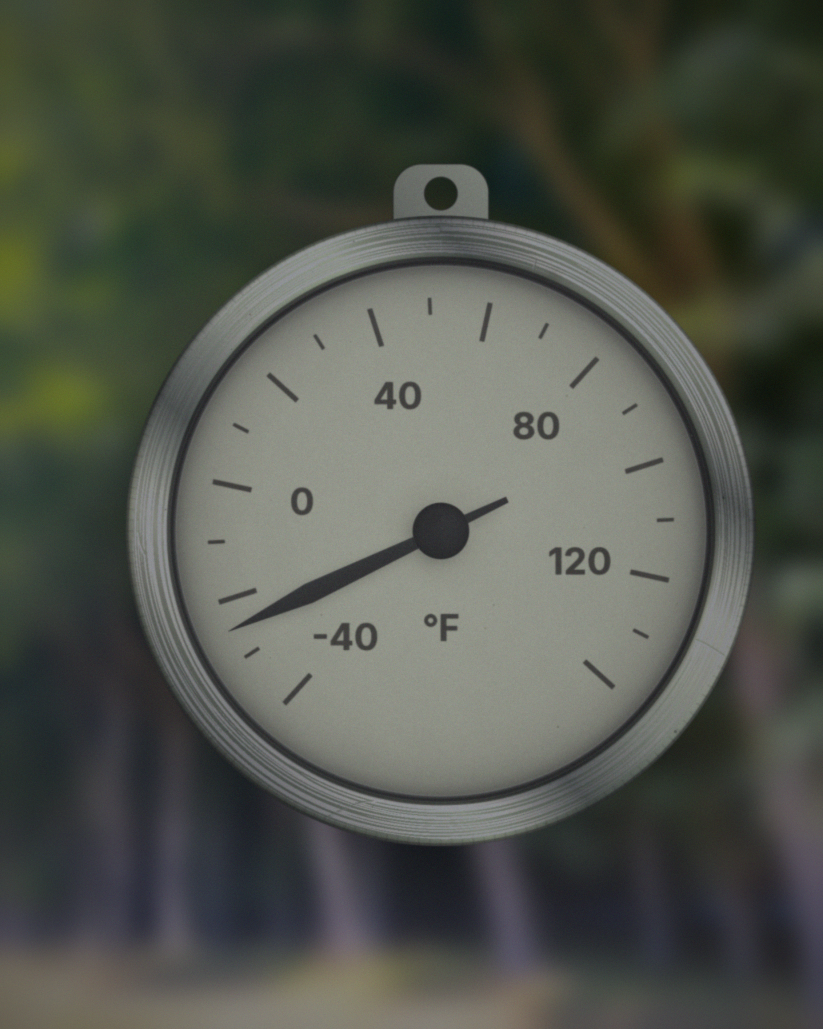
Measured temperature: -25 °F
